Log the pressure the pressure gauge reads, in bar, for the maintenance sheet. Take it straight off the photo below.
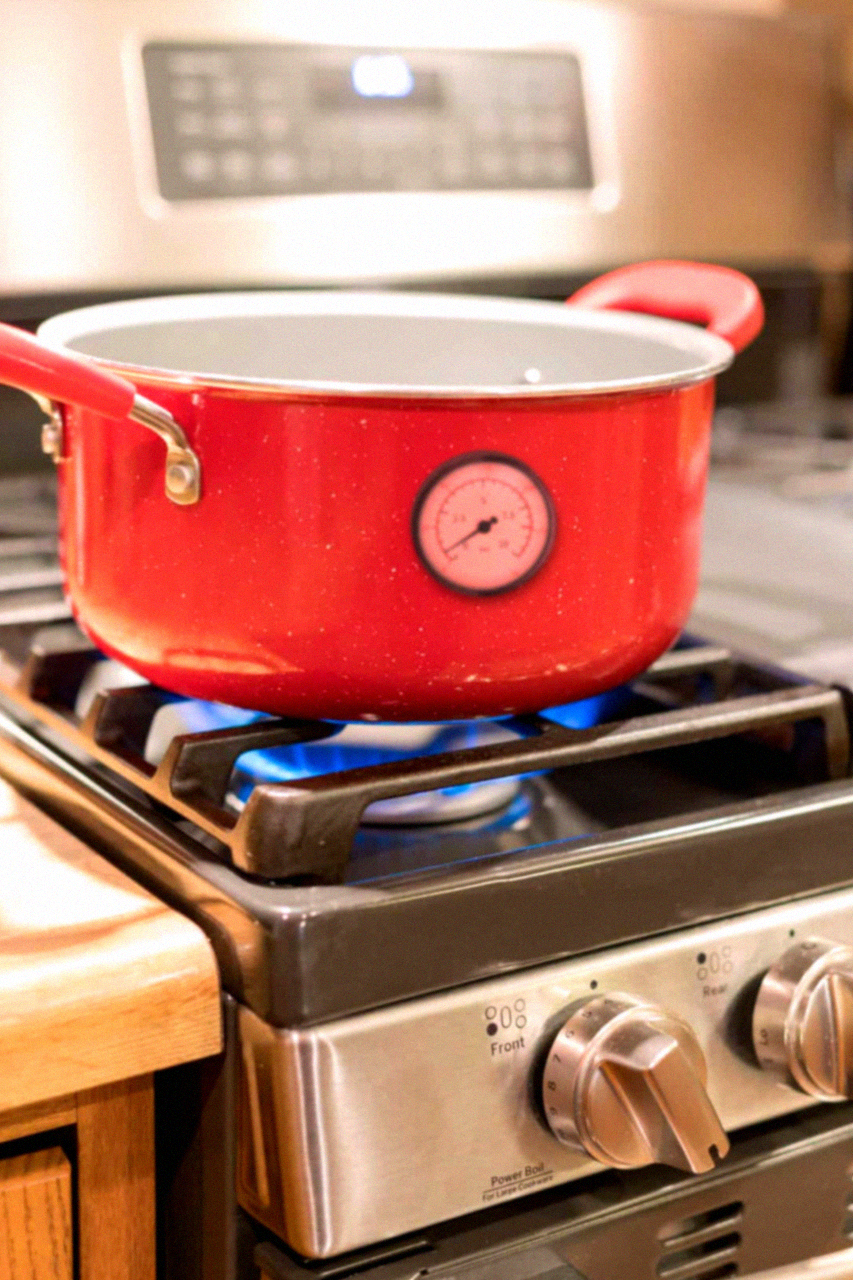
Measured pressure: 0.5 bar
